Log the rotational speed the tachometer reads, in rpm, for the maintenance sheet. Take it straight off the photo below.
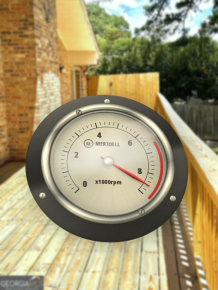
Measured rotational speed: 8600 rpm
